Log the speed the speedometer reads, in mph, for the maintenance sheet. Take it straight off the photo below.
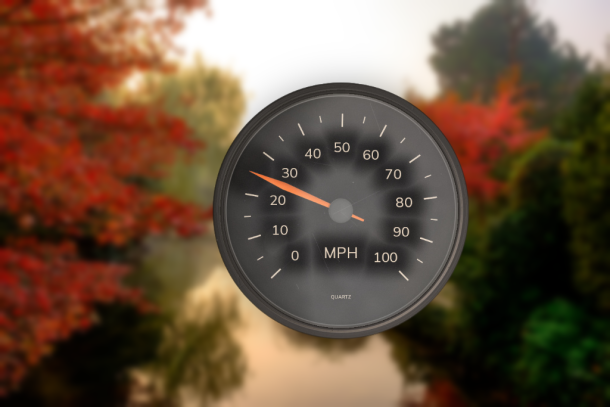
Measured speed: 25 mph
